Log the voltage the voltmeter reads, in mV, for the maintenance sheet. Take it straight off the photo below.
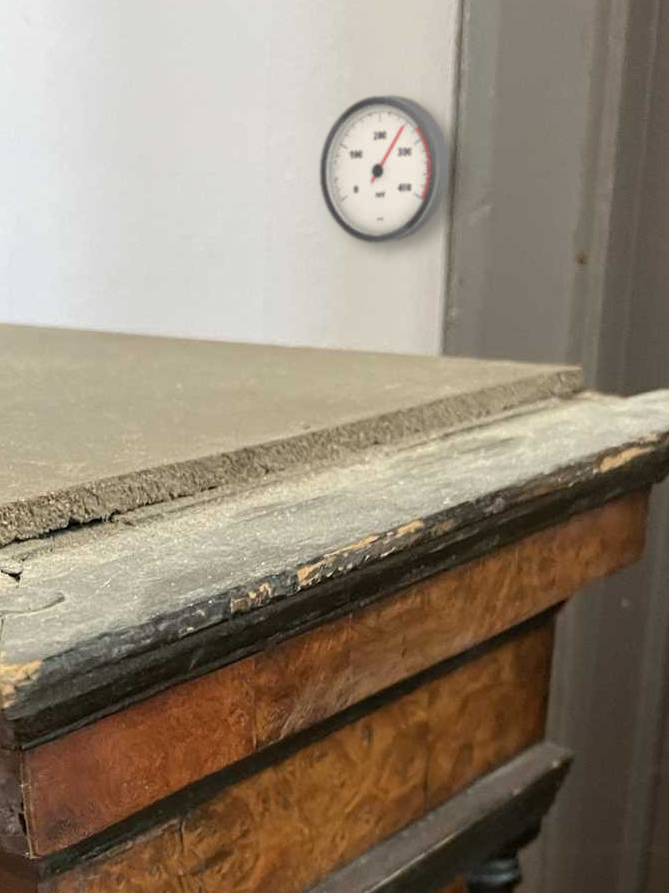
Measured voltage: 260 mV
